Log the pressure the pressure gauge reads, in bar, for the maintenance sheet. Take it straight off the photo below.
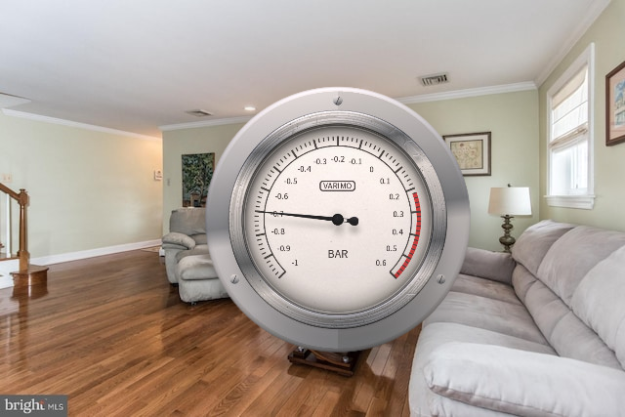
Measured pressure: -0.7 bar
